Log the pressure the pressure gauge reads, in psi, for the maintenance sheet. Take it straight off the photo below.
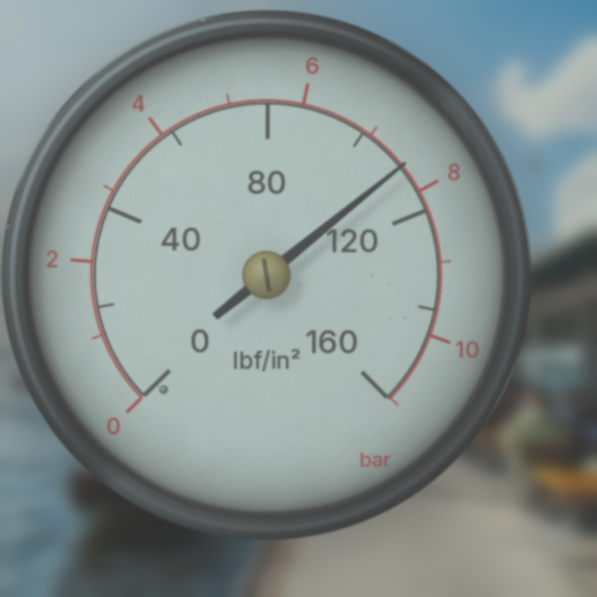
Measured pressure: 110 psi
